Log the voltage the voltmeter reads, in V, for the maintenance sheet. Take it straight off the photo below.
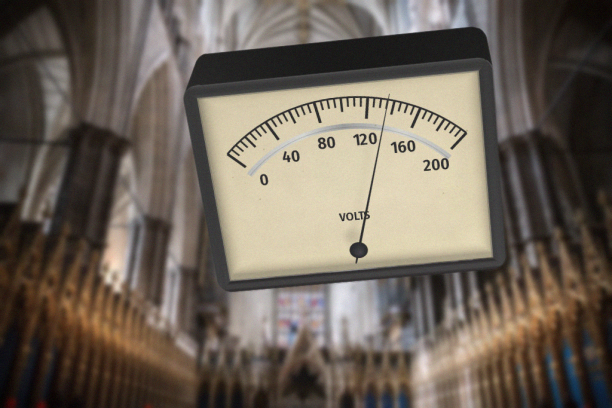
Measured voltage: 135 V
